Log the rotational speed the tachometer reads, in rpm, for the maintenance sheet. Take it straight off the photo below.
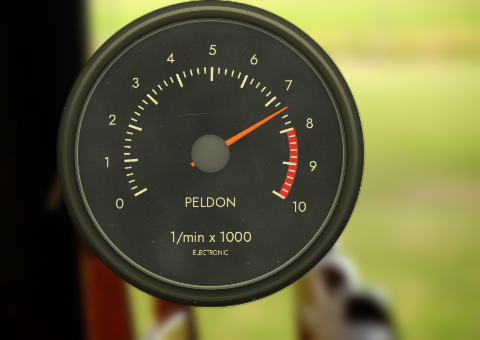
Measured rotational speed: 7400 rpm
